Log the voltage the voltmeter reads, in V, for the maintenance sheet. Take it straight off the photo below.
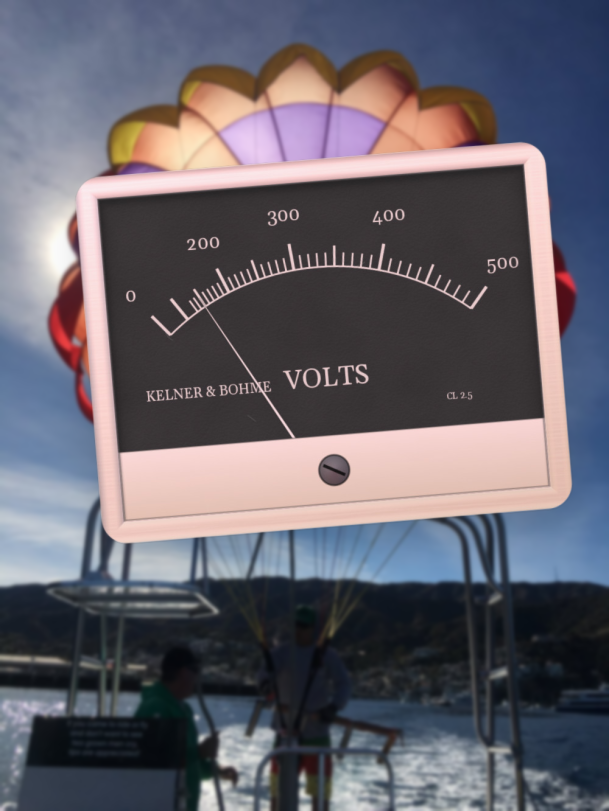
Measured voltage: 150 V
